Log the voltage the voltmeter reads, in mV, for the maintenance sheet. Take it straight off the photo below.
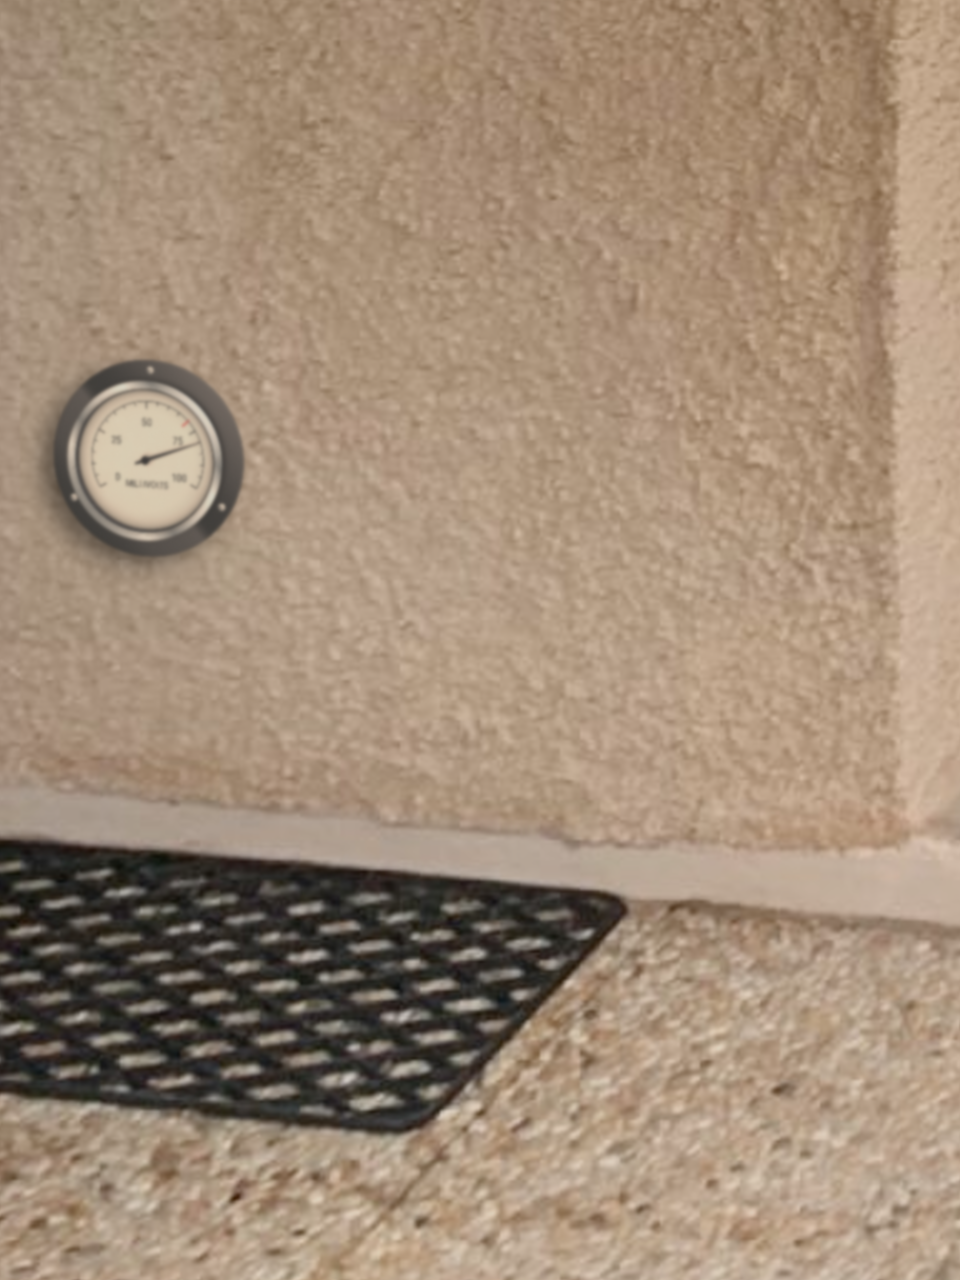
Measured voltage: 80 mV
